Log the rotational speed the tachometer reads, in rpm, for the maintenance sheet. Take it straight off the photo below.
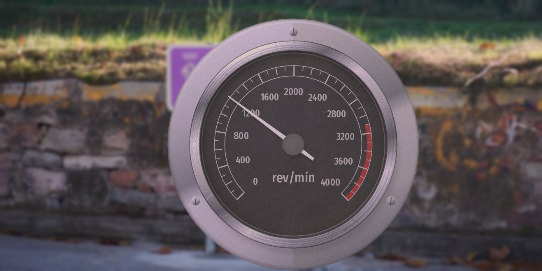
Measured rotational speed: 1200 rpm
